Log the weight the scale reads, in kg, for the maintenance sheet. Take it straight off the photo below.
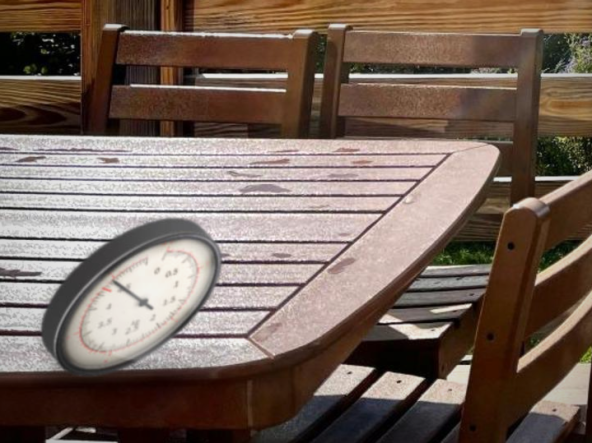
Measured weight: 4.5 kg
